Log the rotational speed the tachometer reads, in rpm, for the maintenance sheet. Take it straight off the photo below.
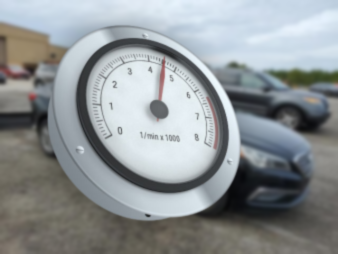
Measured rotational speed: 4500 rpm
